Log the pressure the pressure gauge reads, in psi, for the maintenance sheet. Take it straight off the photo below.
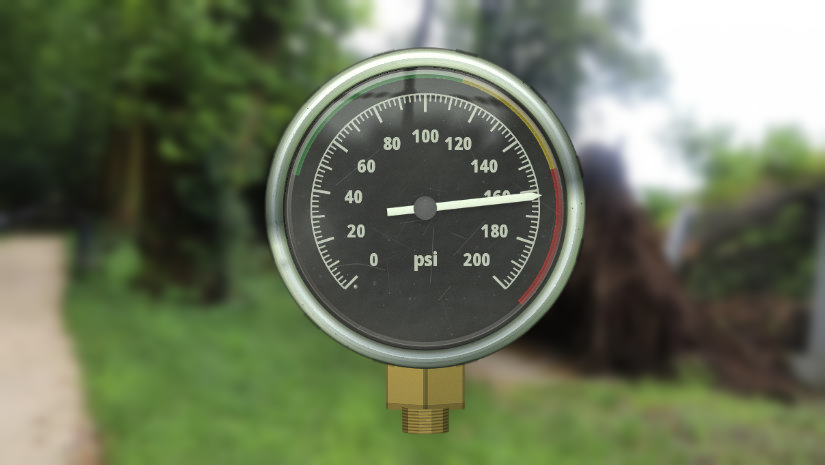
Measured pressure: 162 psi
